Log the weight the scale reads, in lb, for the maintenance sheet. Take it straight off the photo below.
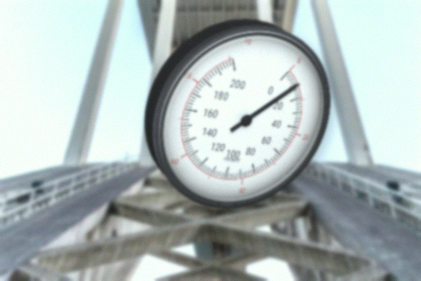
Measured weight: 10 lb
